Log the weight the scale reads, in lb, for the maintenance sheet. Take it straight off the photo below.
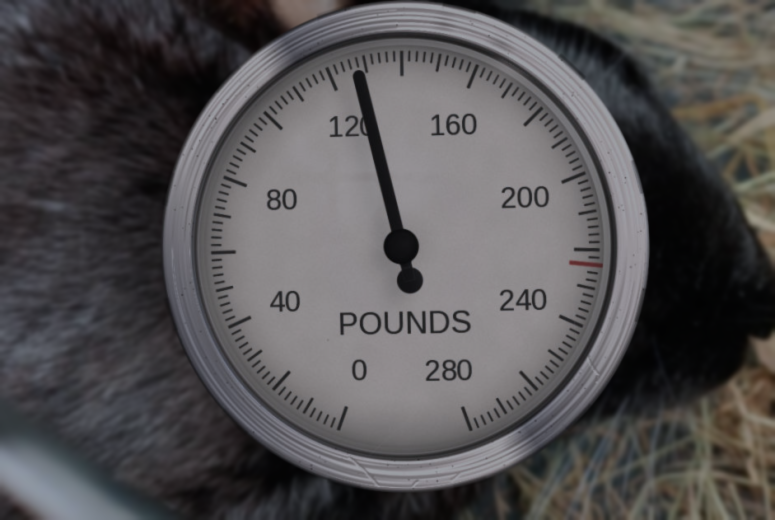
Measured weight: 128 lb
